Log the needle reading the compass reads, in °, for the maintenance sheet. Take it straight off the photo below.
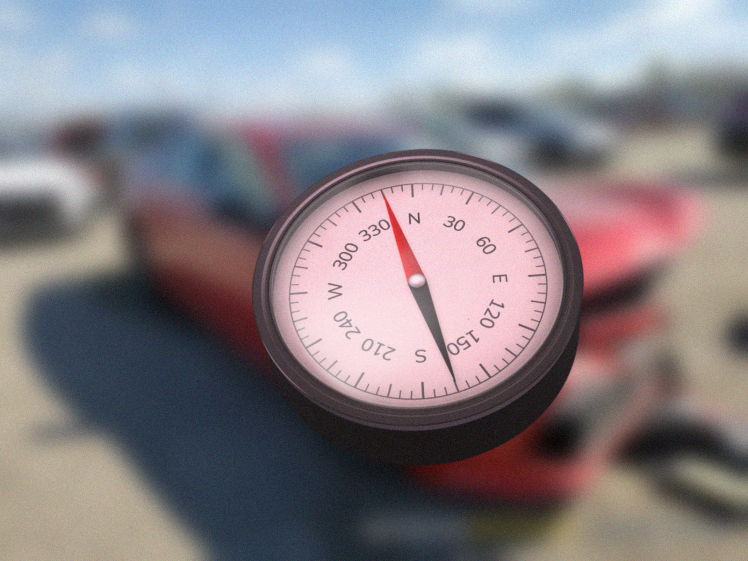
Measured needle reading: 345 °
